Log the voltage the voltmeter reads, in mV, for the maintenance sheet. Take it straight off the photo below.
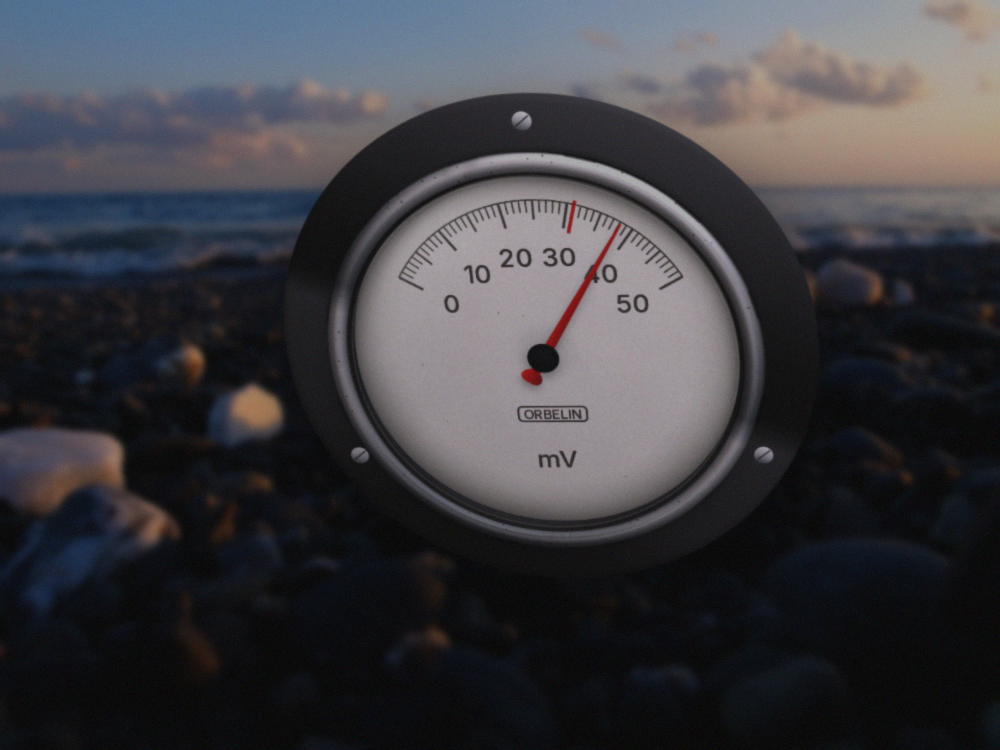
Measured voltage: 38 mV
